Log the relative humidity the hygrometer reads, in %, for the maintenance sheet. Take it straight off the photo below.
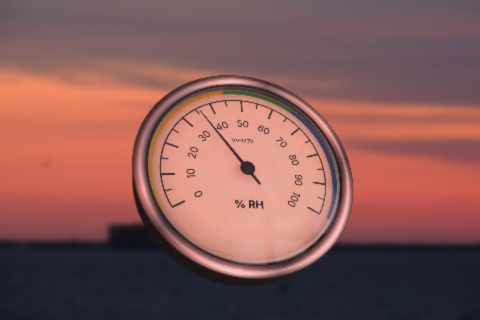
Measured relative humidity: 35 %
